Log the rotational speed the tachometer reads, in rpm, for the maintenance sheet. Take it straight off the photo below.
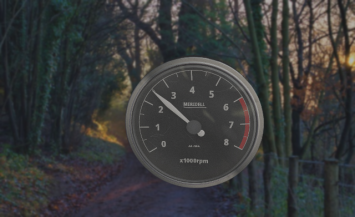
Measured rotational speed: 2500 rpm
